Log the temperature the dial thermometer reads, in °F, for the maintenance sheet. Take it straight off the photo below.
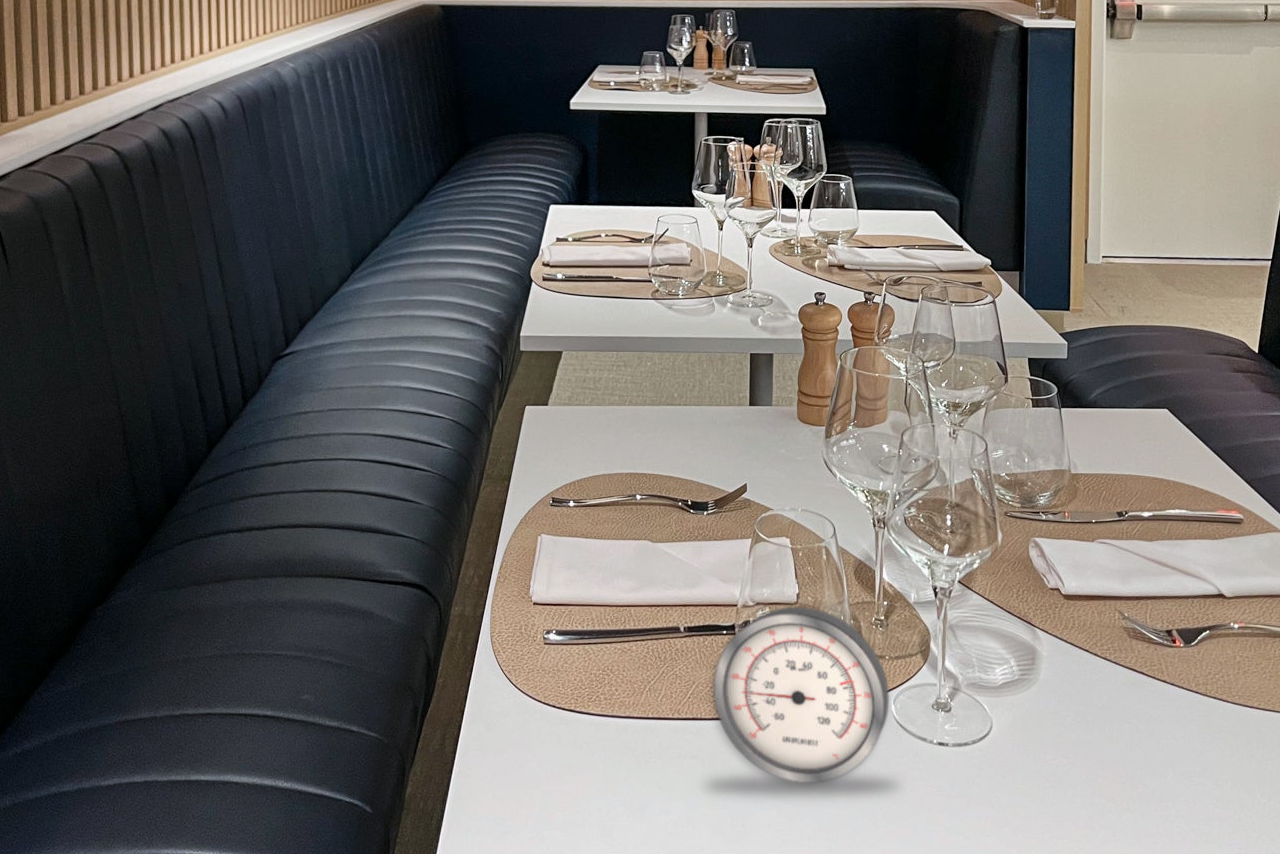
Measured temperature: -30 °F
